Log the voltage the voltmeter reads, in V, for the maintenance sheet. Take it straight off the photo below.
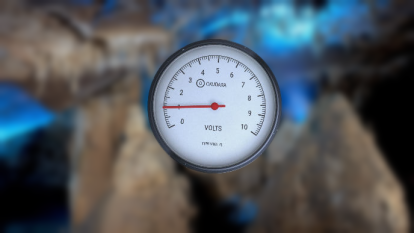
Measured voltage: 1 V
